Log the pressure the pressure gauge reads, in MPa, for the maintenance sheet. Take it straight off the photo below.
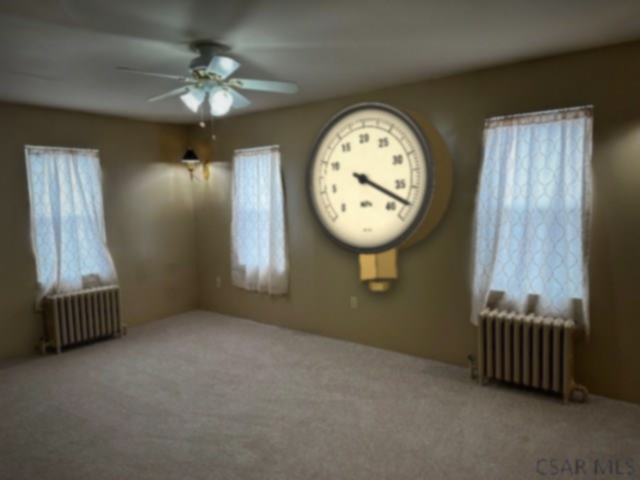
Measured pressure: 37.5 MPa
